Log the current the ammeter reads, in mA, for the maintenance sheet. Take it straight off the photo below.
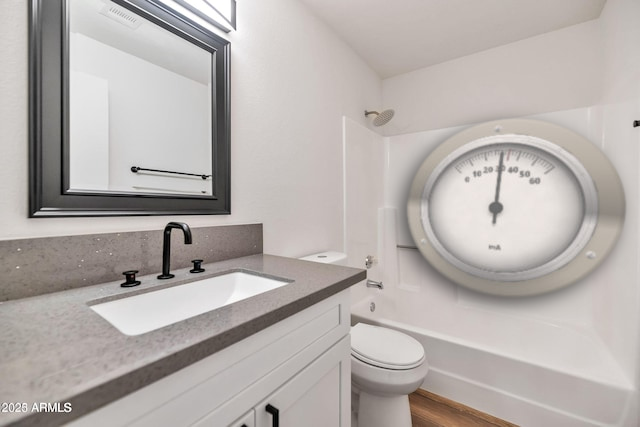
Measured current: 30 mA
